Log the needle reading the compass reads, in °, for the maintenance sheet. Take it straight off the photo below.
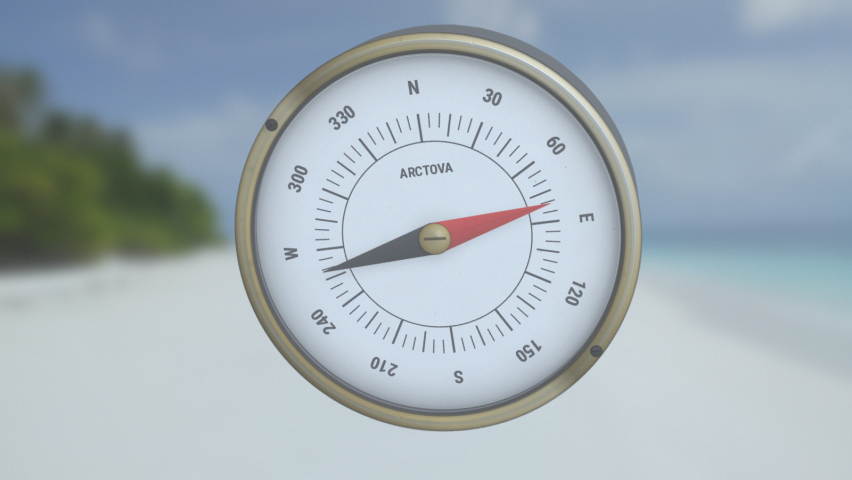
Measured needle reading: 80 °
